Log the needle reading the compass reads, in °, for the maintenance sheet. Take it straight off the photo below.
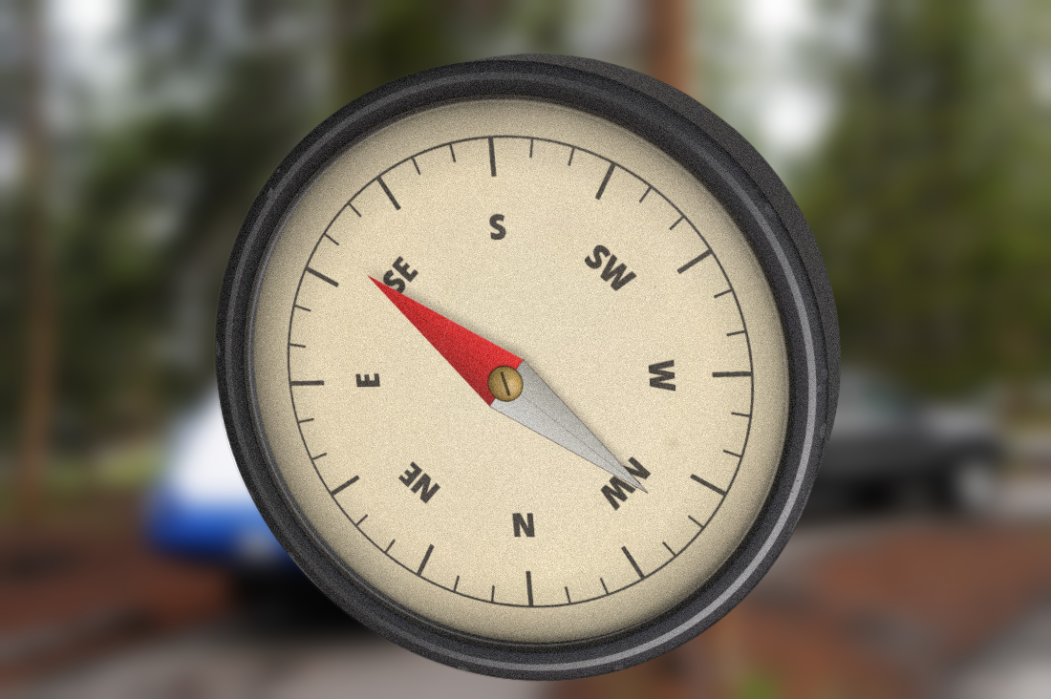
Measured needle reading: 130 °
